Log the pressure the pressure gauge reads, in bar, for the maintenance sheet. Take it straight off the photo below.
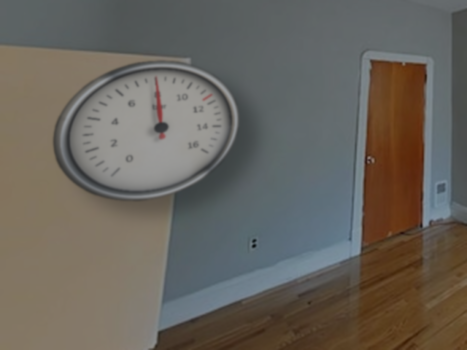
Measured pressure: 8 bar
